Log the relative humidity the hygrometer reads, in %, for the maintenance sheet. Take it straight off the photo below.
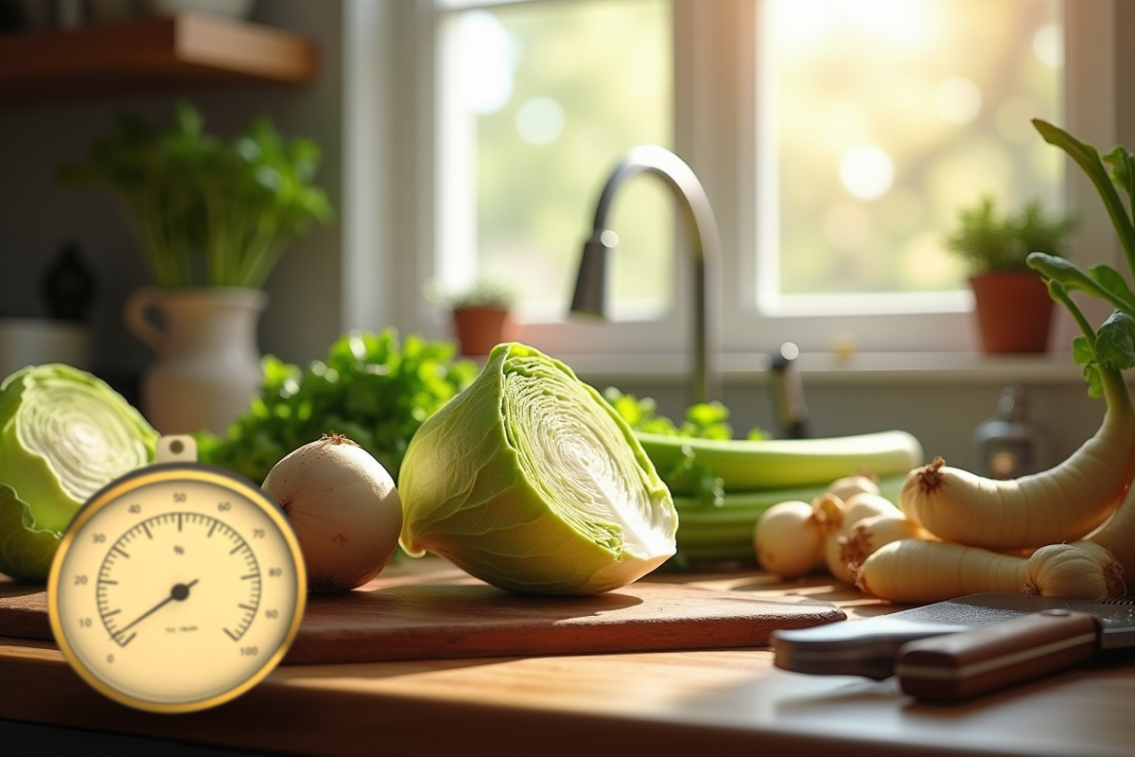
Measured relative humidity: 4 %
